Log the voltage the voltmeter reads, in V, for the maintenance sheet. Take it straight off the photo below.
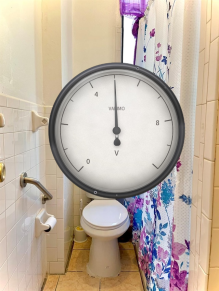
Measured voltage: 5 V
